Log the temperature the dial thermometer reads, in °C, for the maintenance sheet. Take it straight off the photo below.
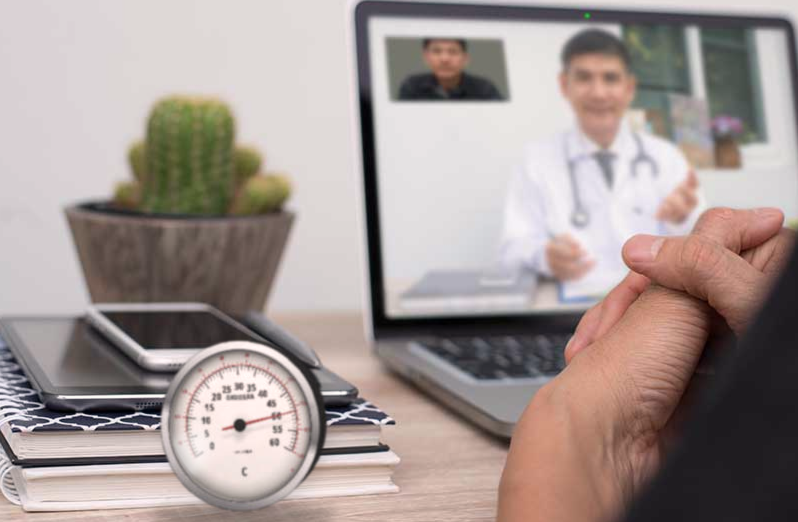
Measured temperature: 50 °C
